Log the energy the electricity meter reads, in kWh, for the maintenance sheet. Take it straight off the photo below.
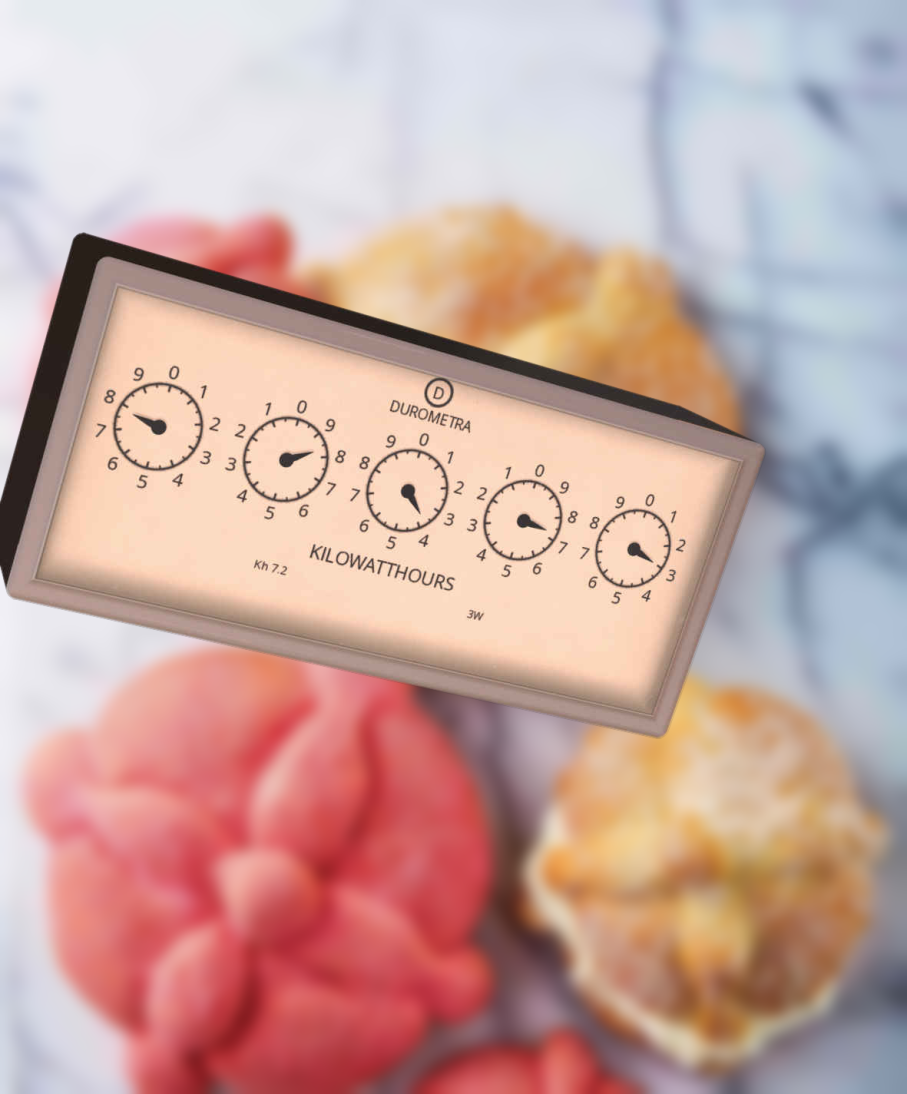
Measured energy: 78373 kWh
